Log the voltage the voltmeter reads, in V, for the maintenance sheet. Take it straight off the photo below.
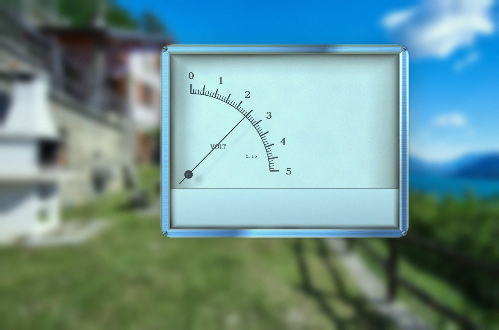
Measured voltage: 2.5 V
